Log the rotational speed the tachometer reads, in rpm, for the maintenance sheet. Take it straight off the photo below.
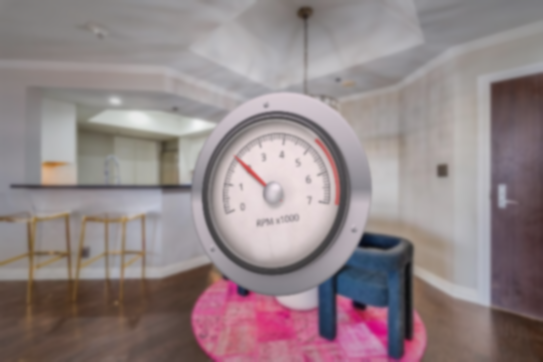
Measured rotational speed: 2000 rpm
